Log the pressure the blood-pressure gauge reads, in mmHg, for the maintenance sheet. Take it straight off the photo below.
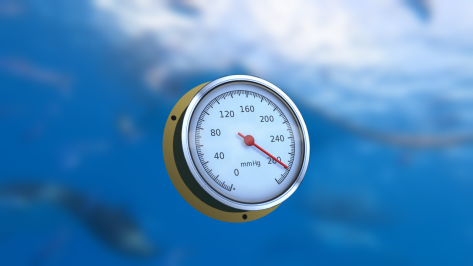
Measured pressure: 280 mmHg
